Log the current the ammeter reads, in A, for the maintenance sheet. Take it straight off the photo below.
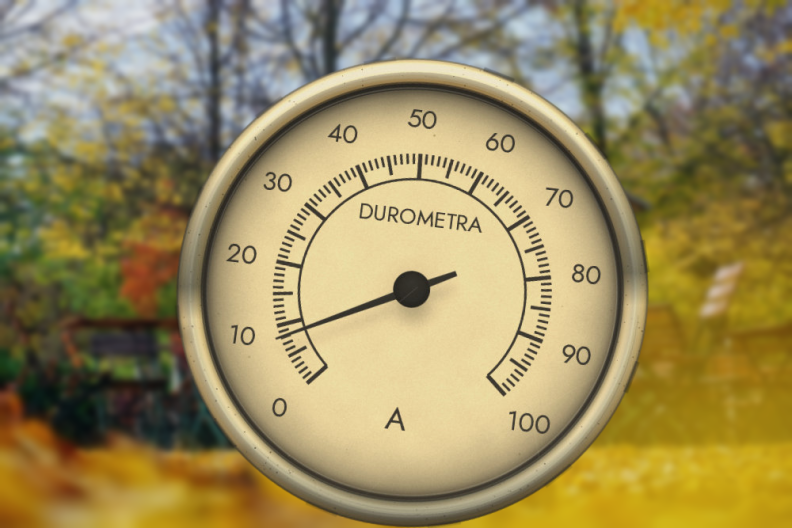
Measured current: 8 A
